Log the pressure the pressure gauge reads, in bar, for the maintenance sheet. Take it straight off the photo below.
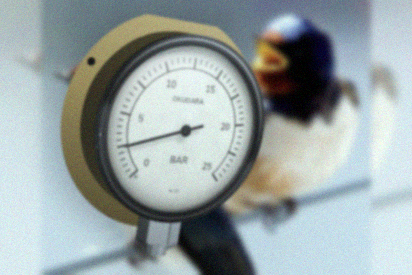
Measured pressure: 2.5 bar
